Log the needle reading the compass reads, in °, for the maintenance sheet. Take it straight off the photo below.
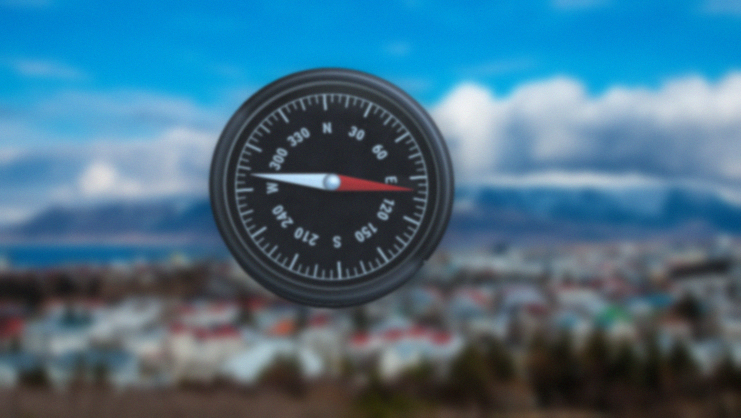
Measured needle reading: 100 °
